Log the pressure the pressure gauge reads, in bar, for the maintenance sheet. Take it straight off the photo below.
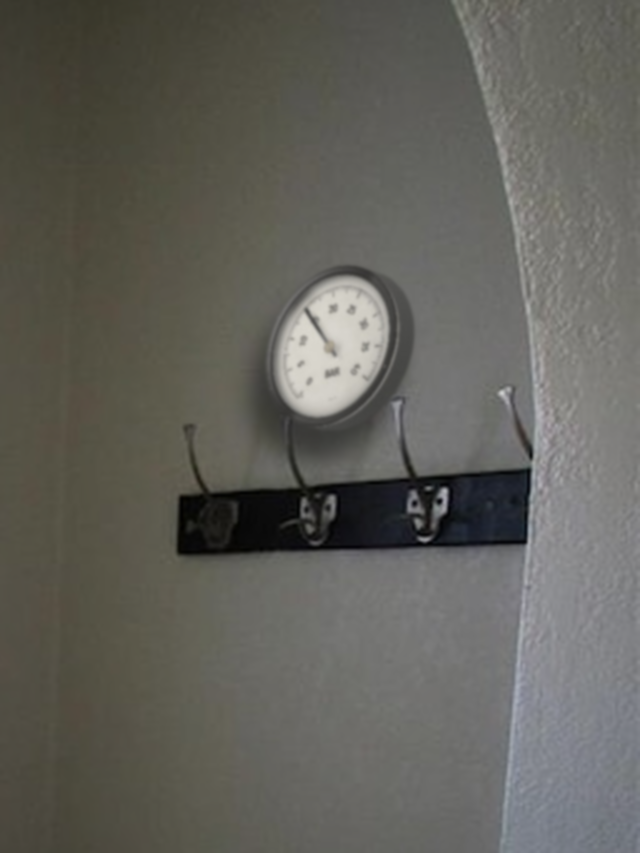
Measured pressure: 15 bar
